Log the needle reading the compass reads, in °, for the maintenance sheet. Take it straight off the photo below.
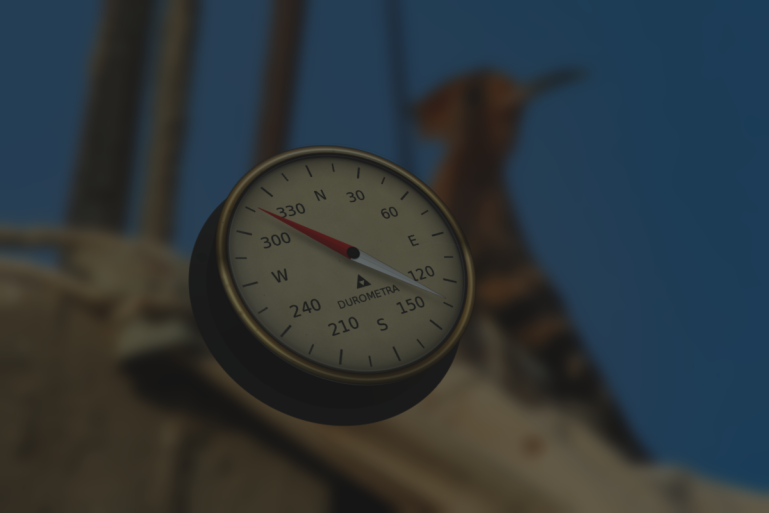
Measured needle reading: 315 °
